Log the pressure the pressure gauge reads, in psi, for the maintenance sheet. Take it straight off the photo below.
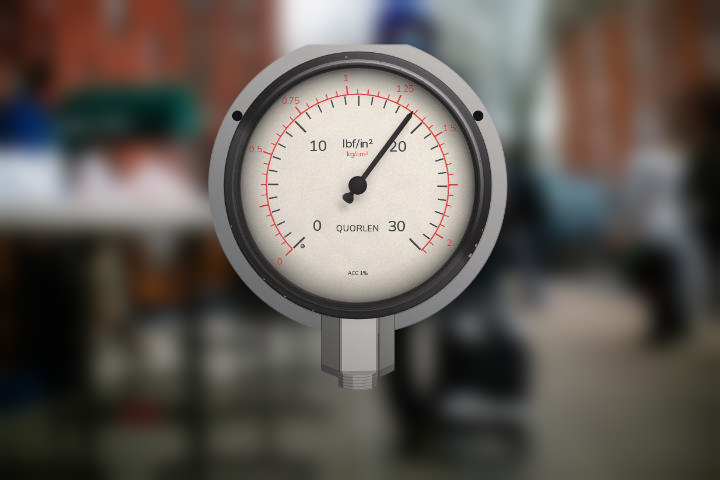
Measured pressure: 19 psi
